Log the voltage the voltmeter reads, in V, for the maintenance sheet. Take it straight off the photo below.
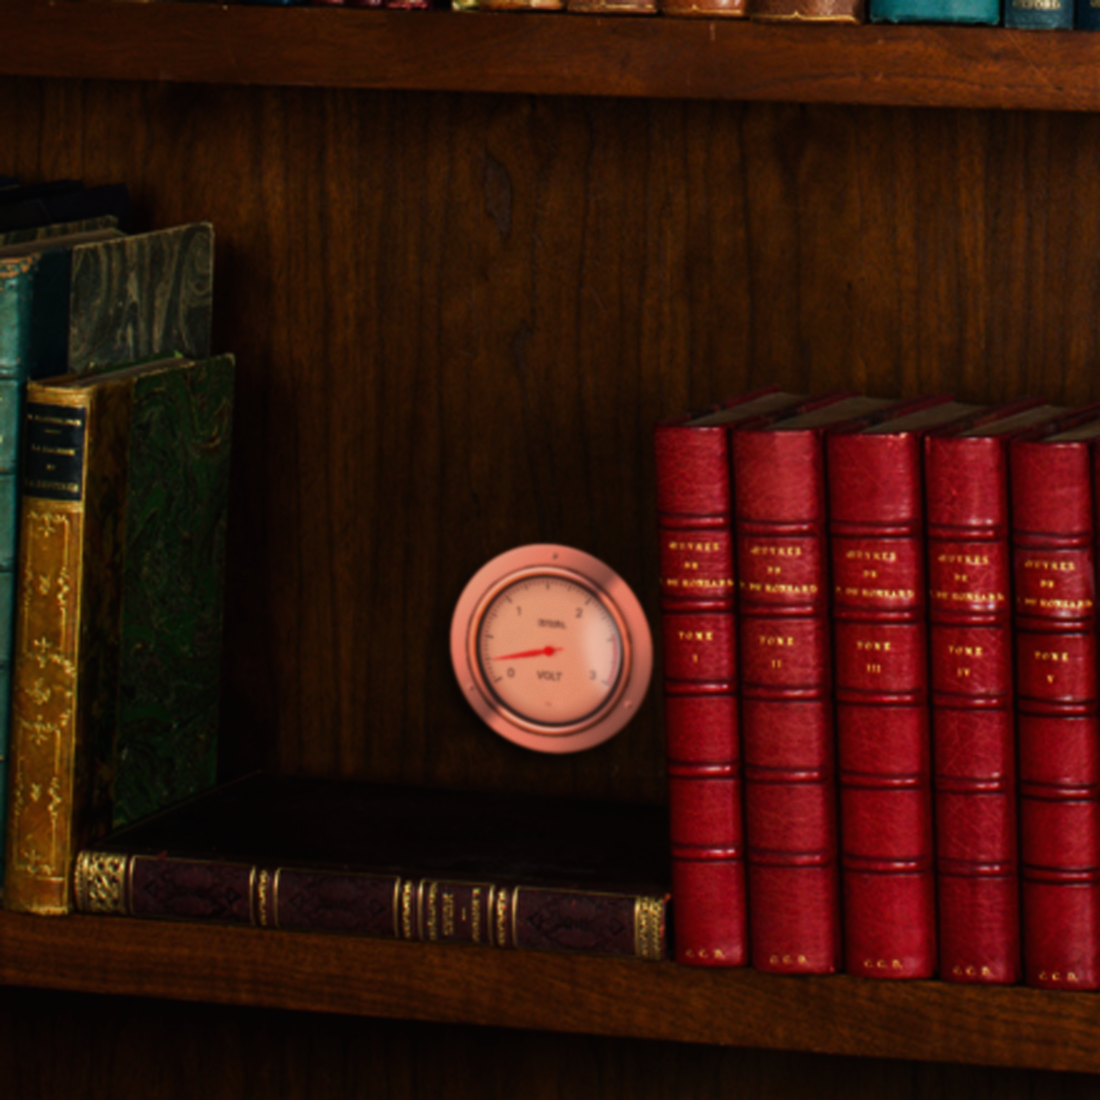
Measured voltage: 0.25 V
